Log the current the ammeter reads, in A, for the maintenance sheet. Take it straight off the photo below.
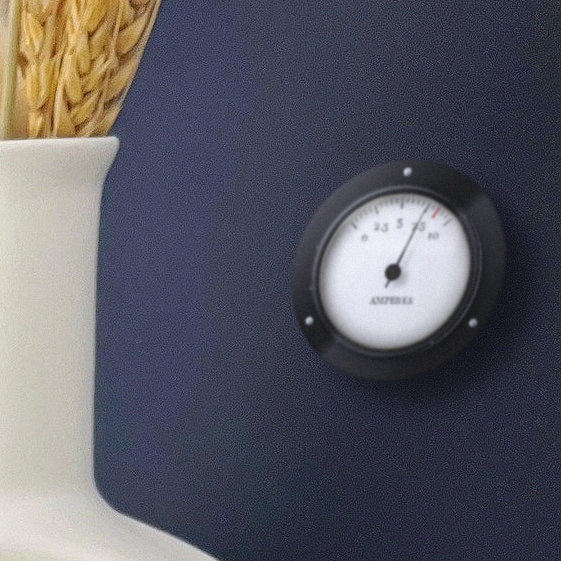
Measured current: 7.5 A
